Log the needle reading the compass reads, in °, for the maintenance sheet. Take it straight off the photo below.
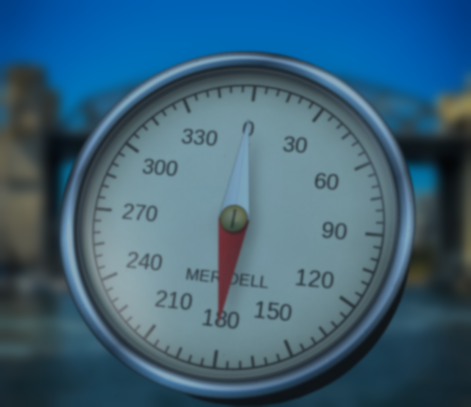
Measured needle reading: 180 °
